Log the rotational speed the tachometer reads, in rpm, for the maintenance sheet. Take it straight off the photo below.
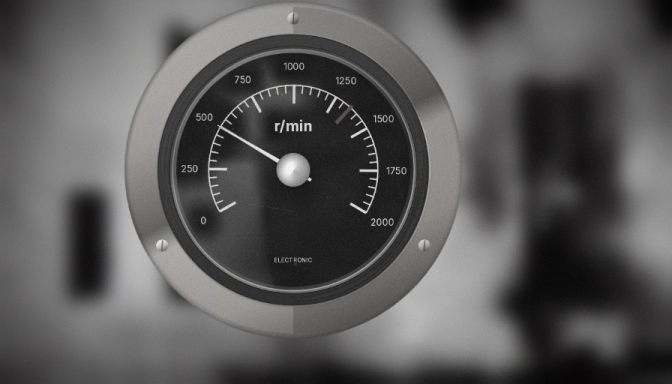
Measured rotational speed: 500 rpm
